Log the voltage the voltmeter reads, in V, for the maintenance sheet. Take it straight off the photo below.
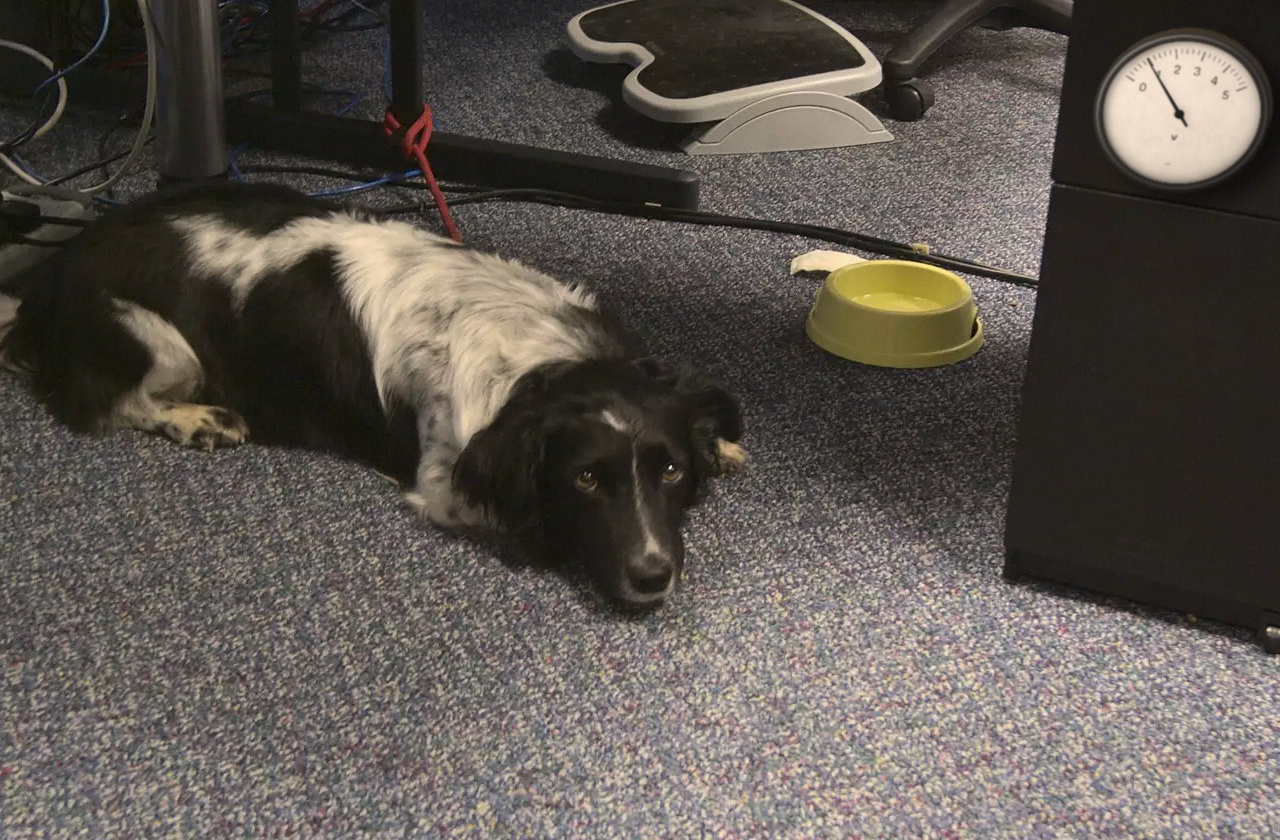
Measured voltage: 1 V
